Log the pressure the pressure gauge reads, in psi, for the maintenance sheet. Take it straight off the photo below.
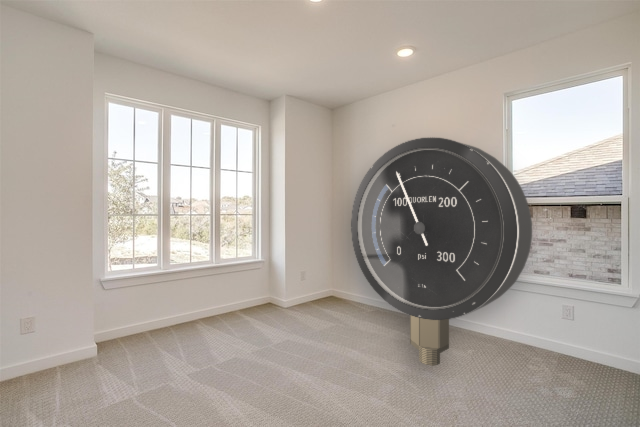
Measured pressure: 120 psi
